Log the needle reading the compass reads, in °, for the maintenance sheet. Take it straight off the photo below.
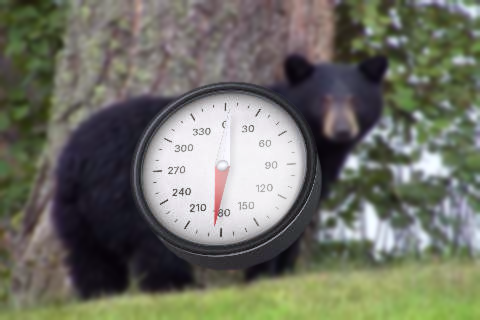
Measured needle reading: 185 °
